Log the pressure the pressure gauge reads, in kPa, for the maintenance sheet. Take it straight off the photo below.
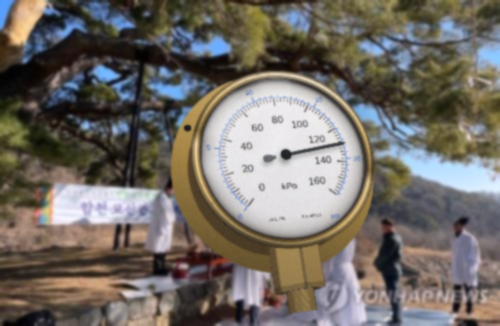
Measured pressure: 130 kPa
